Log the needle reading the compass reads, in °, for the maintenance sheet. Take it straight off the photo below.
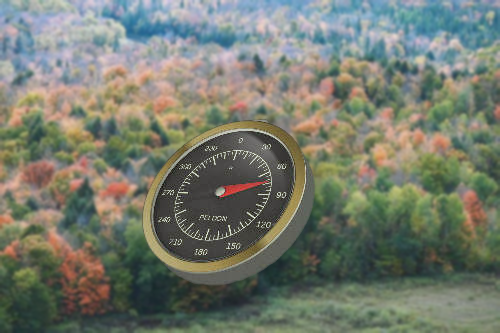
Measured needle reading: 75 °
